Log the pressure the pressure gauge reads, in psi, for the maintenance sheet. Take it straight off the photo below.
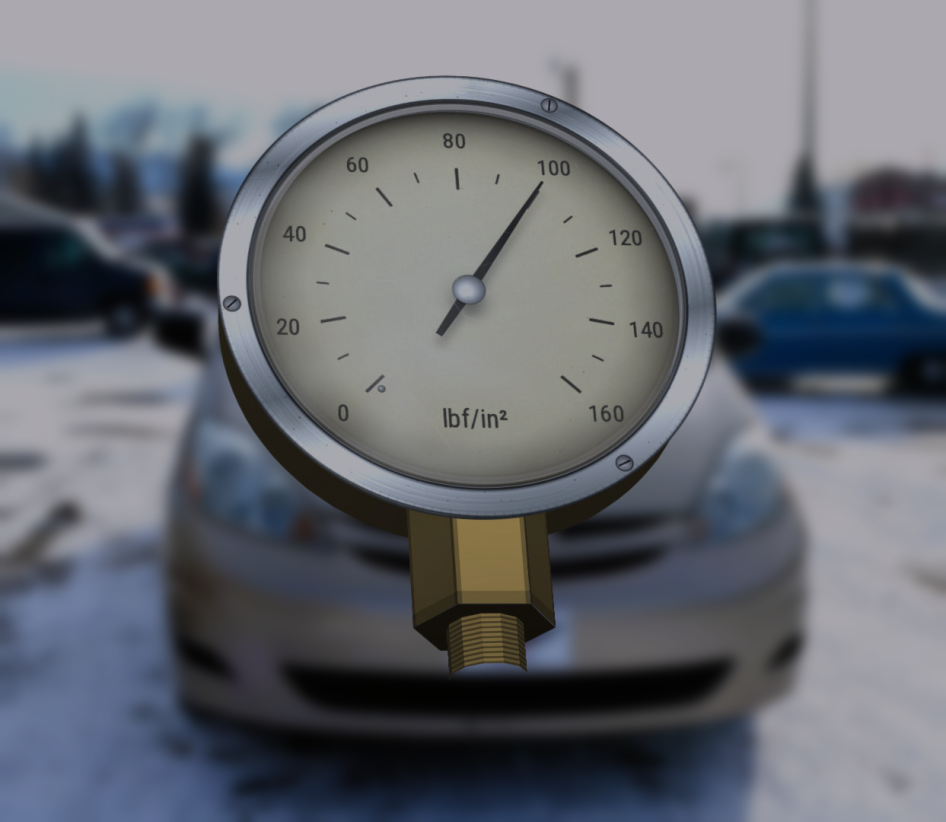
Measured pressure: 100 psi
